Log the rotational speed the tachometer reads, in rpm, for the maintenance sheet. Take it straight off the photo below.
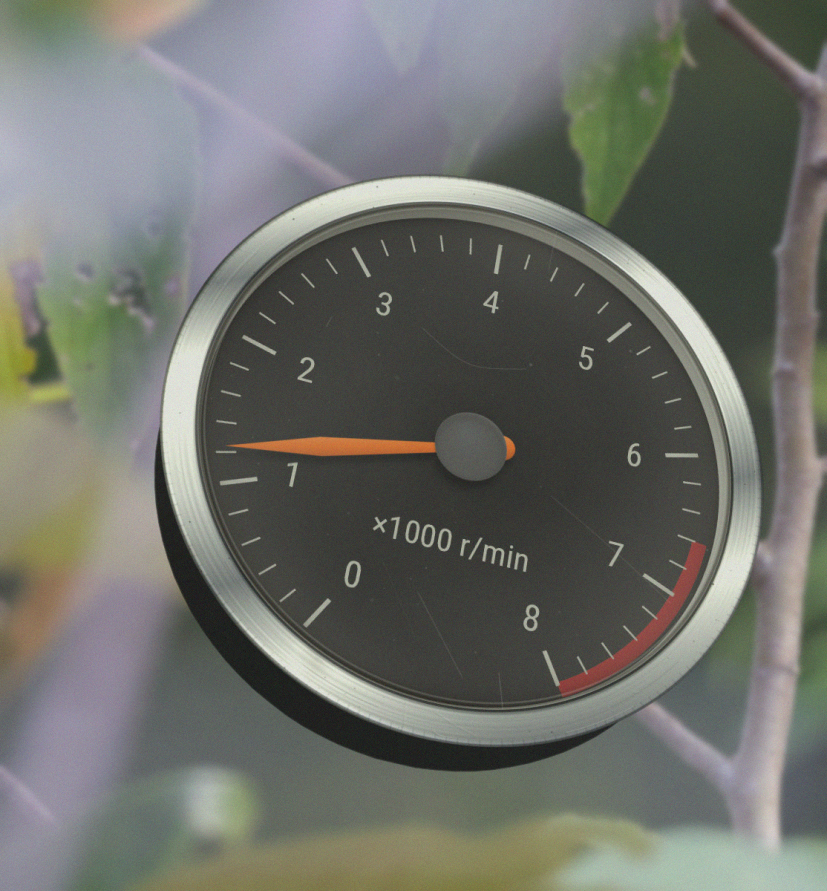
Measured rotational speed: 1200 rpm
